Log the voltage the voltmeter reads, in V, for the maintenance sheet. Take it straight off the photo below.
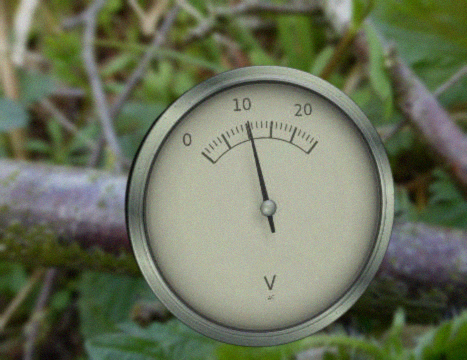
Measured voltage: 10 V
